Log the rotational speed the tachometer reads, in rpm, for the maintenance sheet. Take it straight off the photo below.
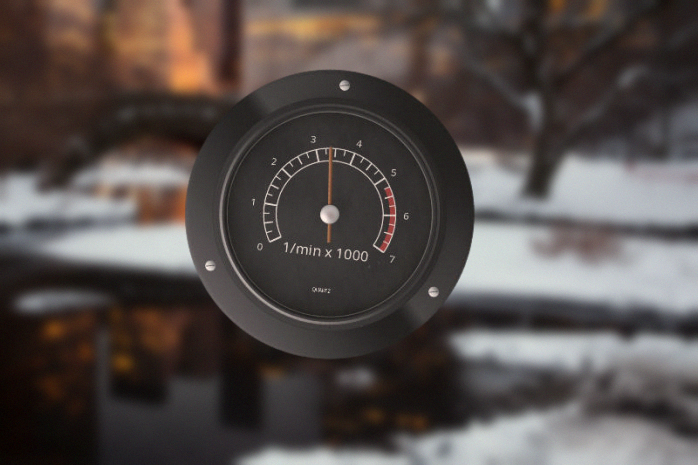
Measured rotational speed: 3375 rpm
